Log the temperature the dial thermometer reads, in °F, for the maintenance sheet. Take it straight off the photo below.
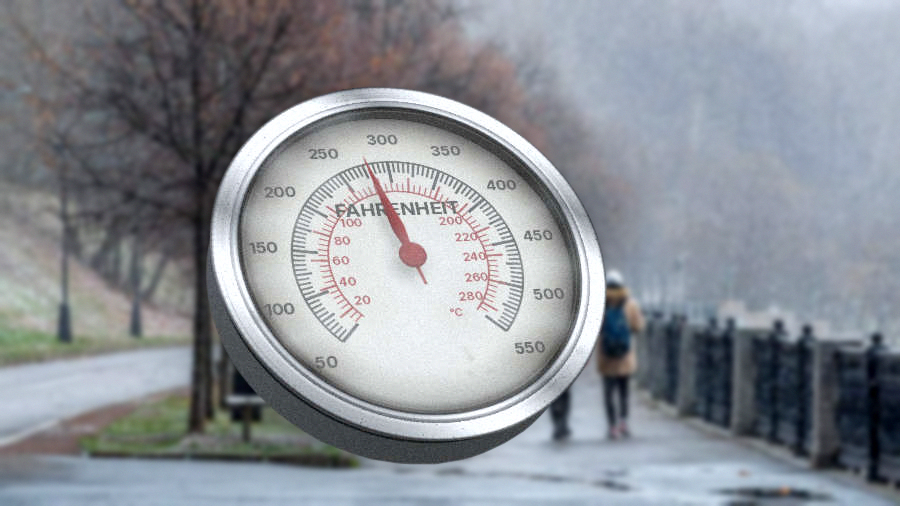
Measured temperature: 275 °F
